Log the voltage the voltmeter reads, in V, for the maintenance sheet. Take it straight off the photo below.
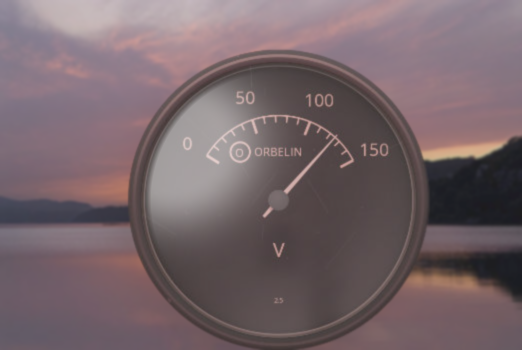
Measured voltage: 125 V
